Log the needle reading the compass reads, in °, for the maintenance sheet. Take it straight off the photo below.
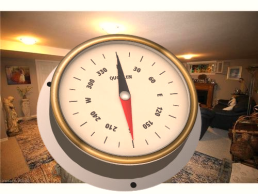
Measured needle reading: 180 °
